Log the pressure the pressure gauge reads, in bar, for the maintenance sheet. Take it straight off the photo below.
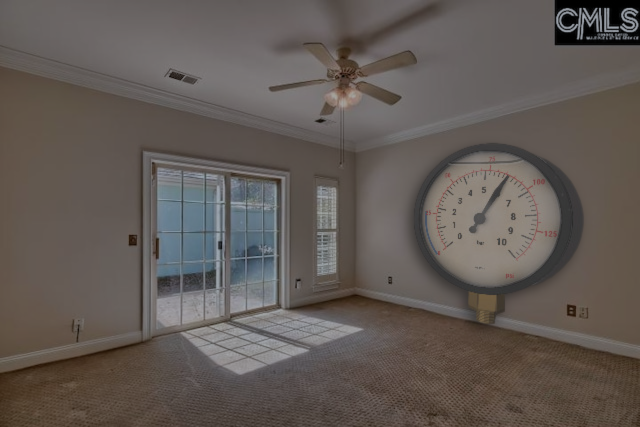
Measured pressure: 6 bar
